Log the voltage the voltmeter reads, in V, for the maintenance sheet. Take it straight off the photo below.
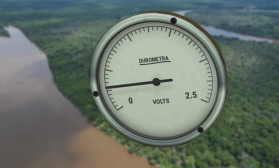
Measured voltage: 0.3 V
